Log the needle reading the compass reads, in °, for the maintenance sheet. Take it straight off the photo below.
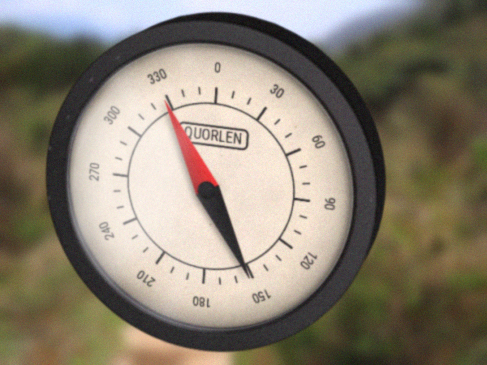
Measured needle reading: 330 °
